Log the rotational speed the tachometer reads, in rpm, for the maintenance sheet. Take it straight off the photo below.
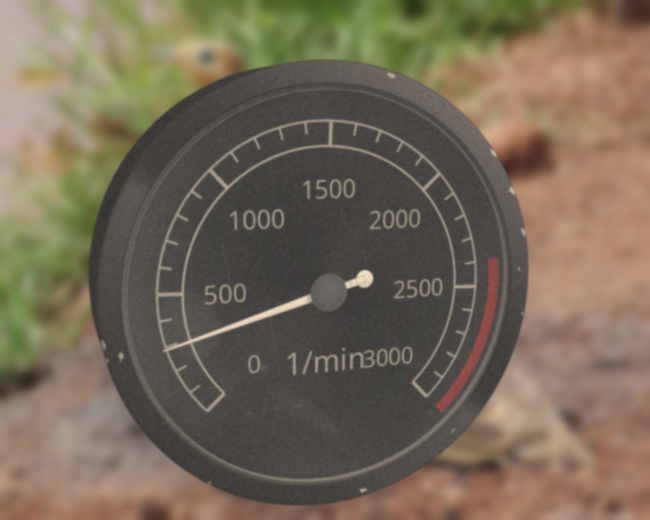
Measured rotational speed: 300 rpm
